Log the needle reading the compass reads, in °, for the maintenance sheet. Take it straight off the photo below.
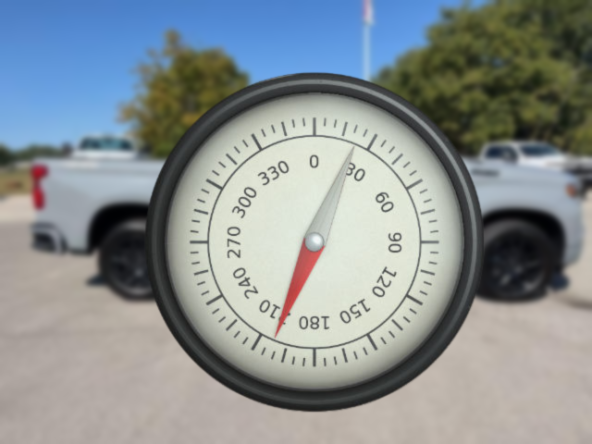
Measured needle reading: 202.5 °
